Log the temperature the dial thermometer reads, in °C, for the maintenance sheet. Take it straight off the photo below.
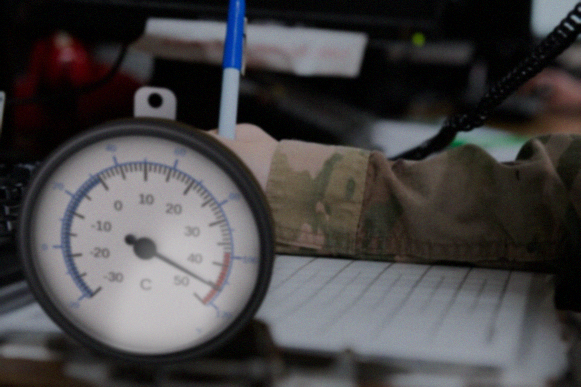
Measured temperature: 45 °C
